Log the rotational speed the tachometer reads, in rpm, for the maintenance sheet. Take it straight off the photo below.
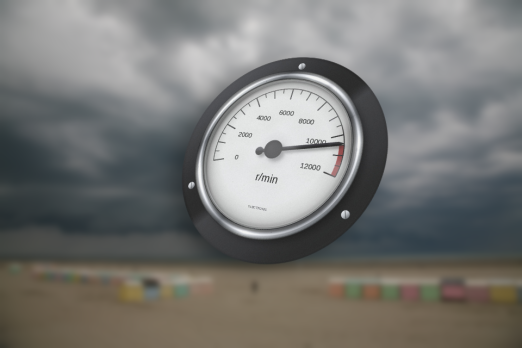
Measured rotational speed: 10500 rpm
